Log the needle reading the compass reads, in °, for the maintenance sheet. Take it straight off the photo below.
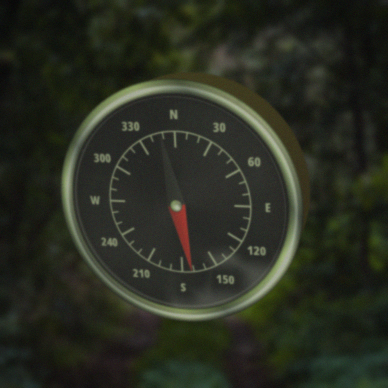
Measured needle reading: 170 °
